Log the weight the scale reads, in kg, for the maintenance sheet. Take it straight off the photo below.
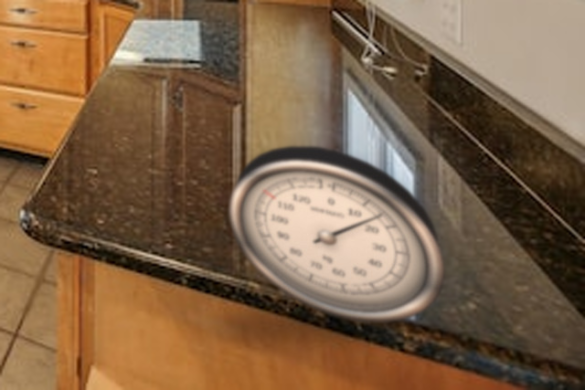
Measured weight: 15 kg
